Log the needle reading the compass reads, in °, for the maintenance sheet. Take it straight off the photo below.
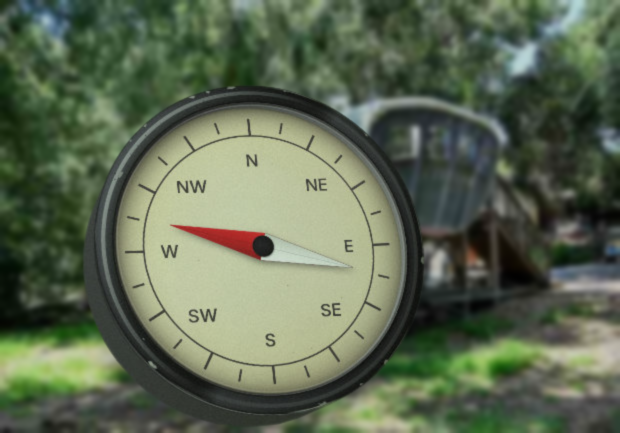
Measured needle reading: 285 °
